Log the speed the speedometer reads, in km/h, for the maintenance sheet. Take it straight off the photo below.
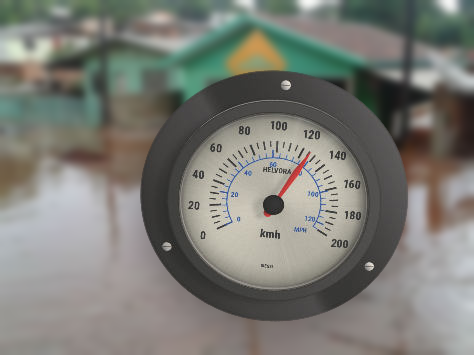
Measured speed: 125 km/h
